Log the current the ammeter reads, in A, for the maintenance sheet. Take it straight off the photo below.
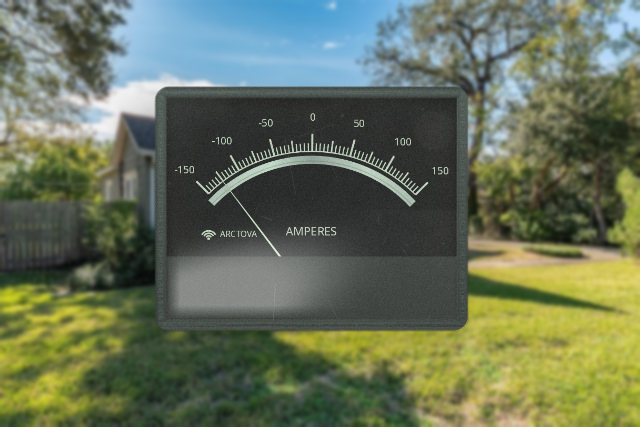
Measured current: -125 A
